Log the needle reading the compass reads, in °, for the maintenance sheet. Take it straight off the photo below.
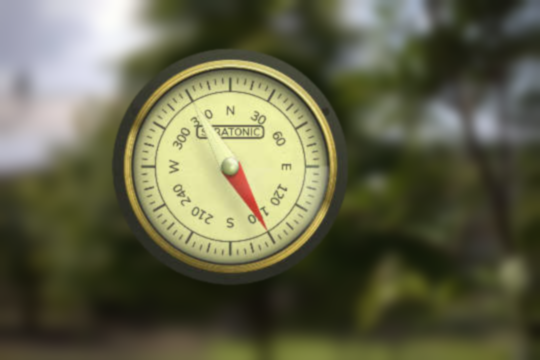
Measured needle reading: 150 °
